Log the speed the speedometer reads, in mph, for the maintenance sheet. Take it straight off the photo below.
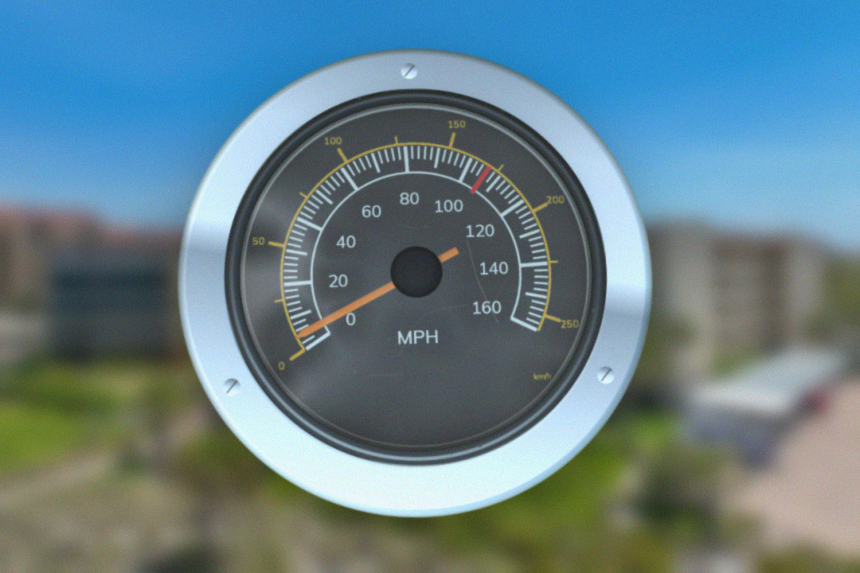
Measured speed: 4 mph
